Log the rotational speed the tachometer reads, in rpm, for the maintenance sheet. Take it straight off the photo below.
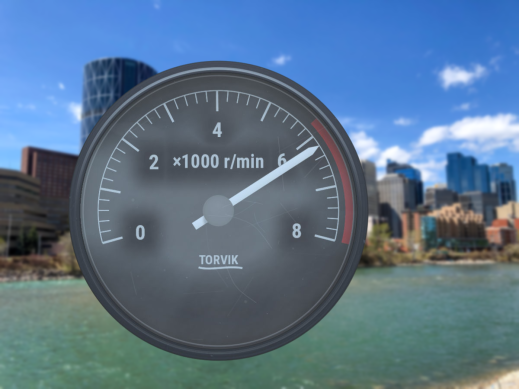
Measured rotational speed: 6200 rpm
